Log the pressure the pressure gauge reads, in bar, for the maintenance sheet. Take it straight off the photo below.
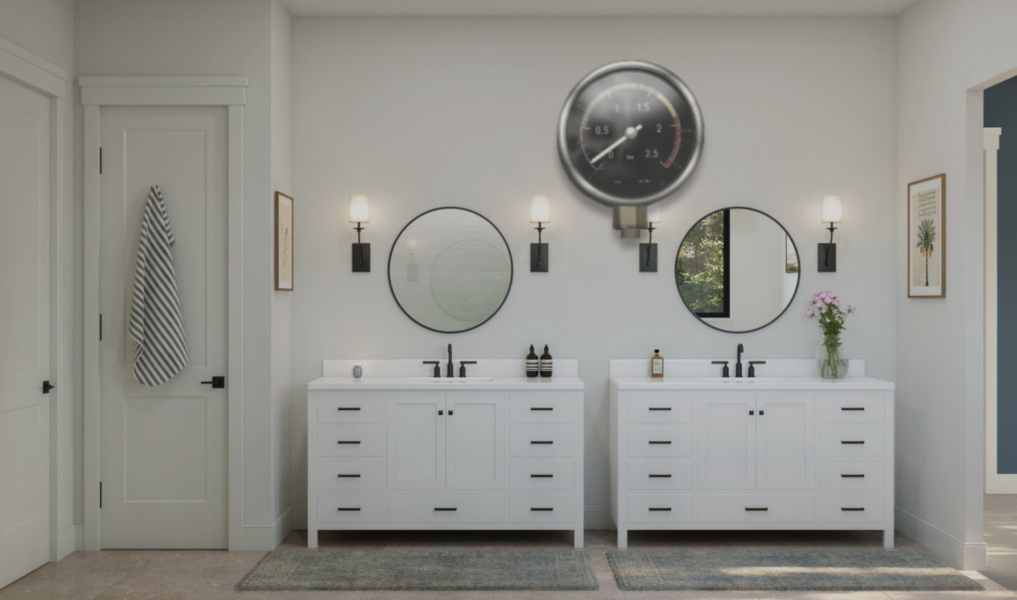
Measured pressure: 0.1 bar
